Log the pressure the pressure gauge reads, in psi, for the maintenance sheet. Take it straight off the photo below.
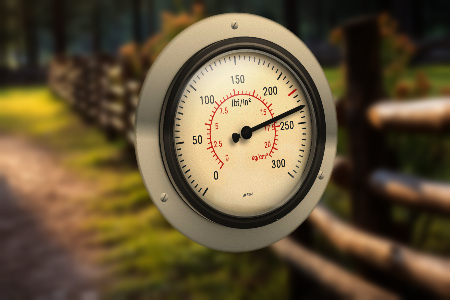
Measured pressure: 235 psi
